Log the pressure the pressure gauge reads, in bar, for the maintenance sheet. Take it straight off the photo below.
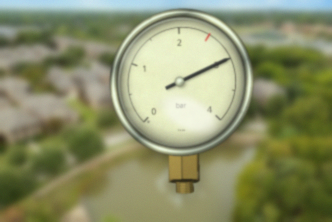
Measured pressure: 3 bar
